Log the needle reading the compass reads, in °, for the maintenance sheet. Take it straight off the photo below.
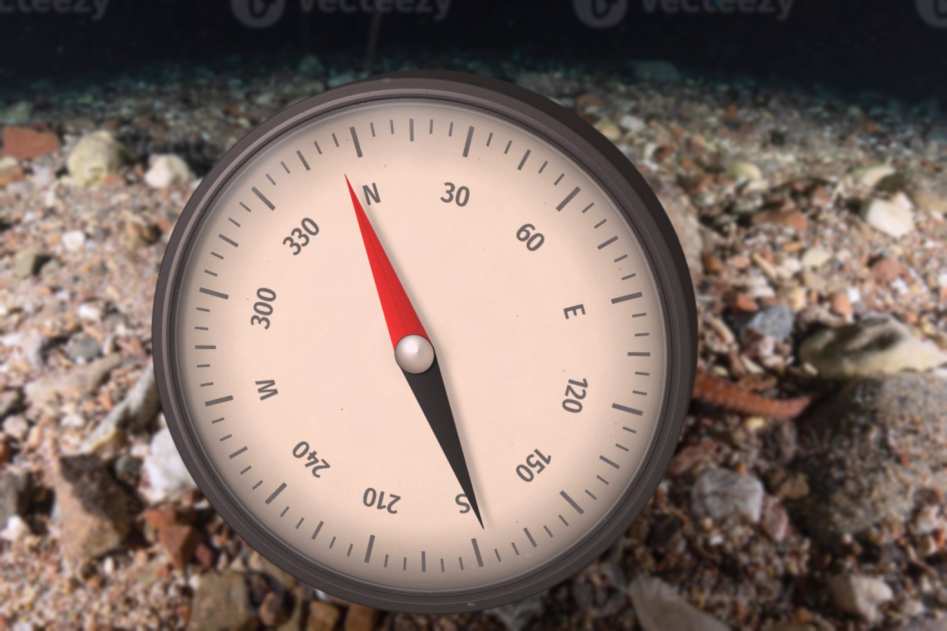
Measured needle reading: 355 °
